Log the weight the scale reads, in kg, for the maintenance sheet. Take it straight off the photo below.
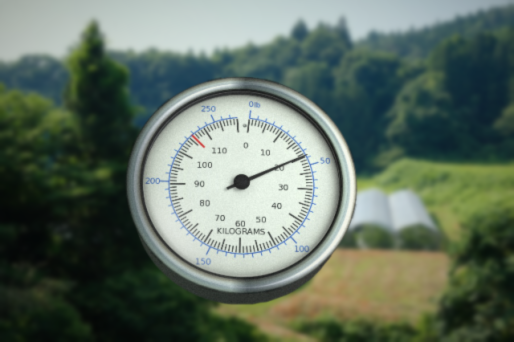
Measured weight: 20 kg
